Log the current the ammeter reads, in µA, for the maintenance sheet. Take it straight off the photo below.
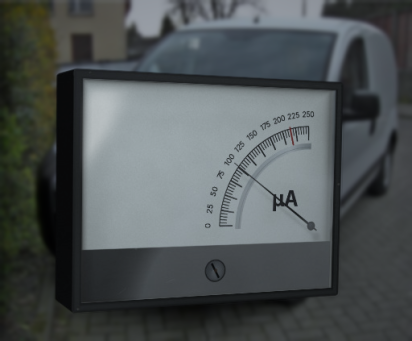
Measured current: 100 µA
